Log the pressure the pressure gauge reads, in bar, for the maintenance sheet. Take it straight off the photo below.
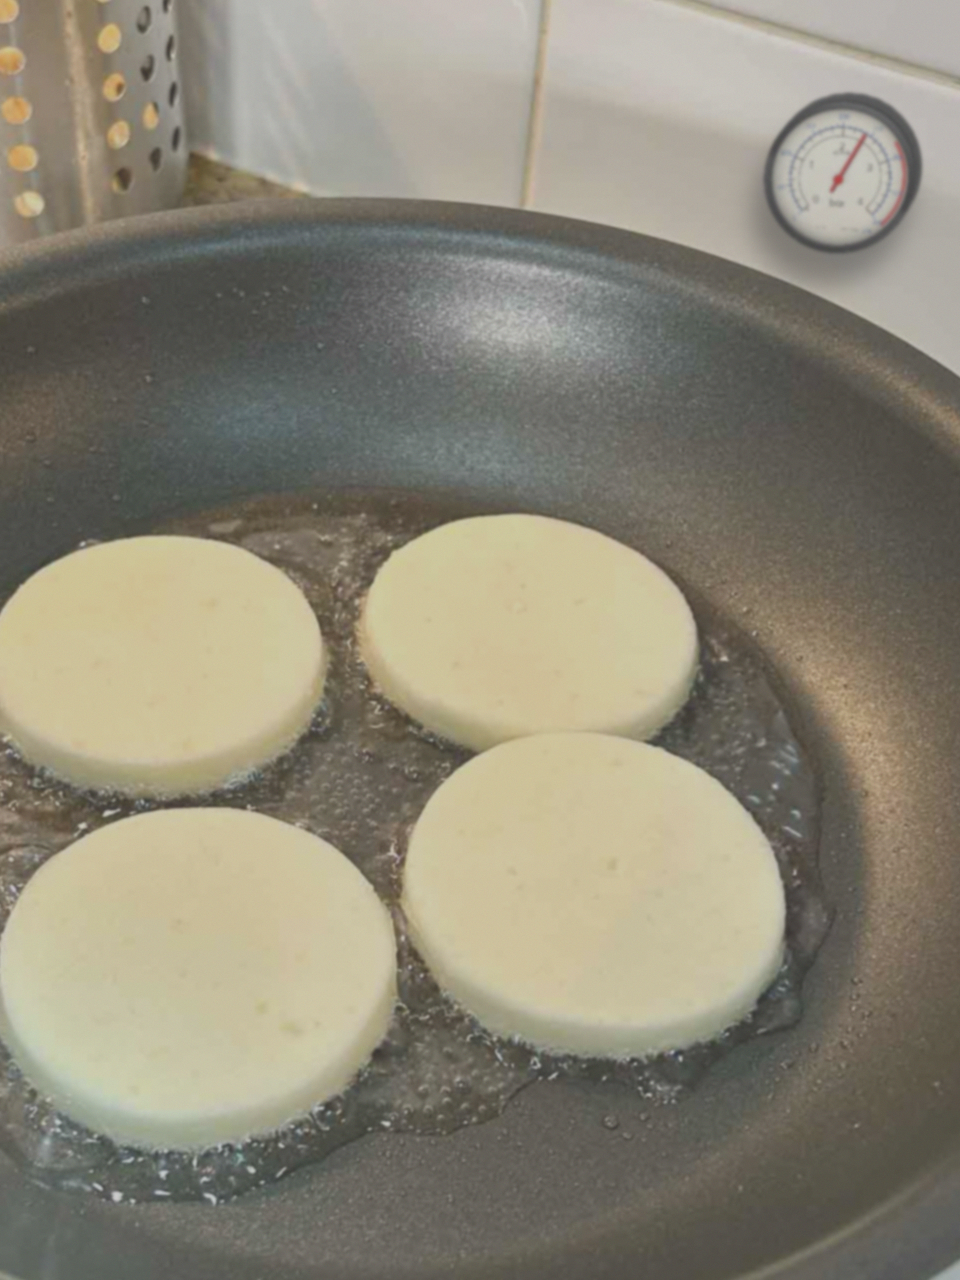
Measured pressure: 2.4 bar
